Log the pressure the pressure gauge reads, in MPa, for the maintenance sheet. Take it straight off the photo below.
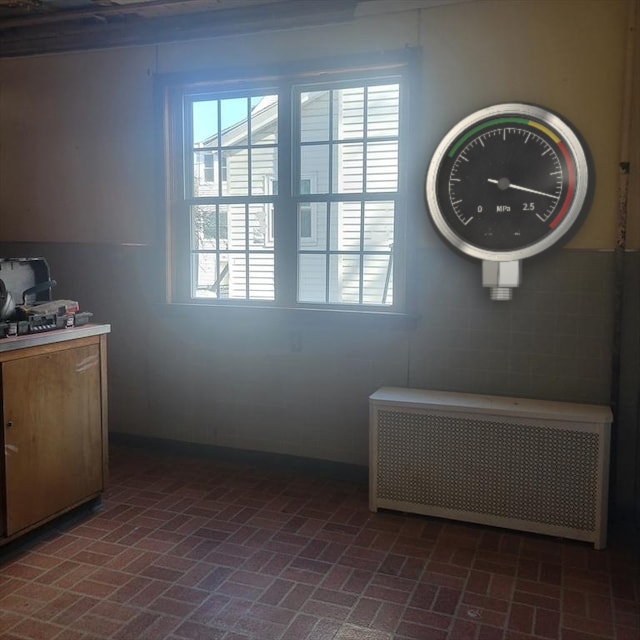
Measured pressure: 2.25 MPa
